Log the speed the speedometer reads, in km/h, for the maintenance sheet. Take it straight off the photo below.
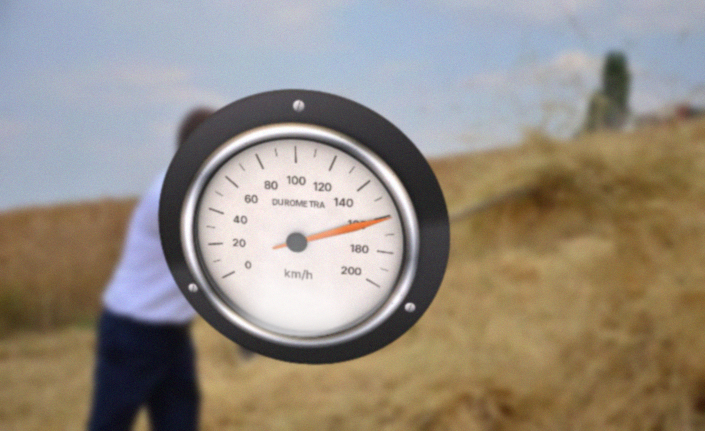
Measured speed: 160 km/h
